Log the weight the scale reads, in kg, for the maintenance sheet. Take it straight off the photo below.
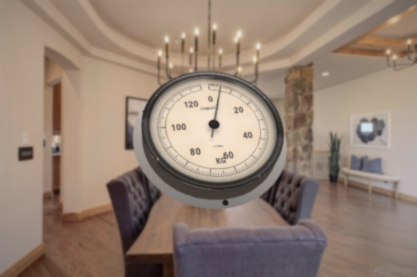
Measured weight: 5 kg
